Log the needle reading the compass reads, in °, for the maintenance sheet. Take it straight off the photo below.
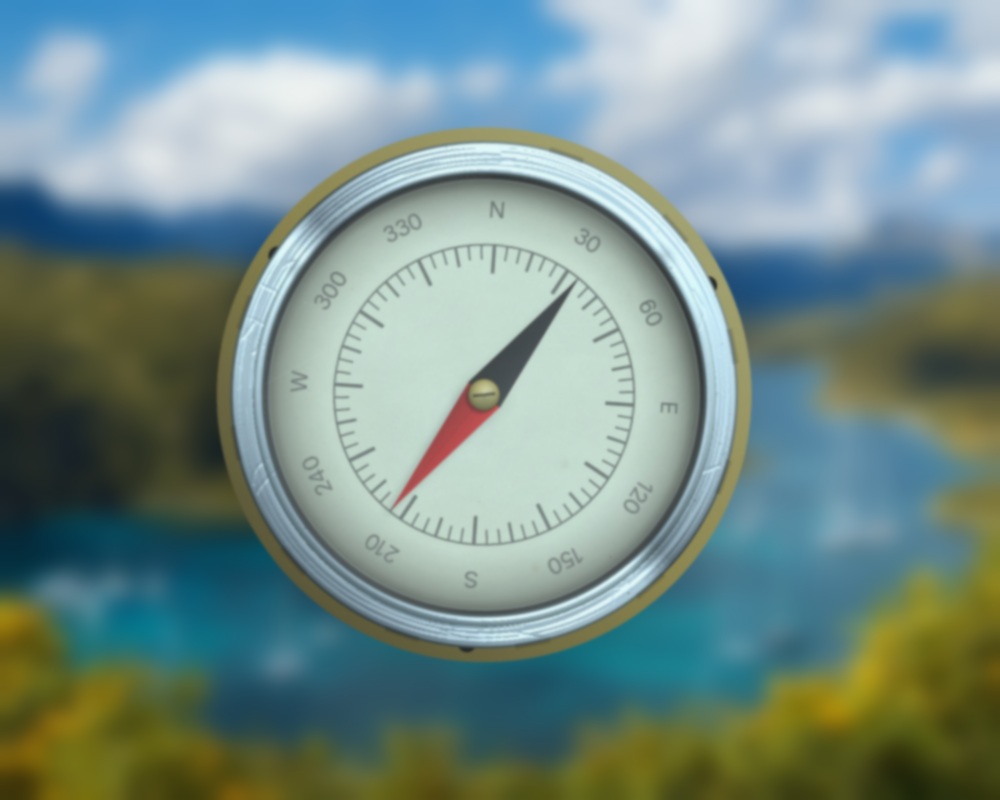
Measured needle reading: 215 °
